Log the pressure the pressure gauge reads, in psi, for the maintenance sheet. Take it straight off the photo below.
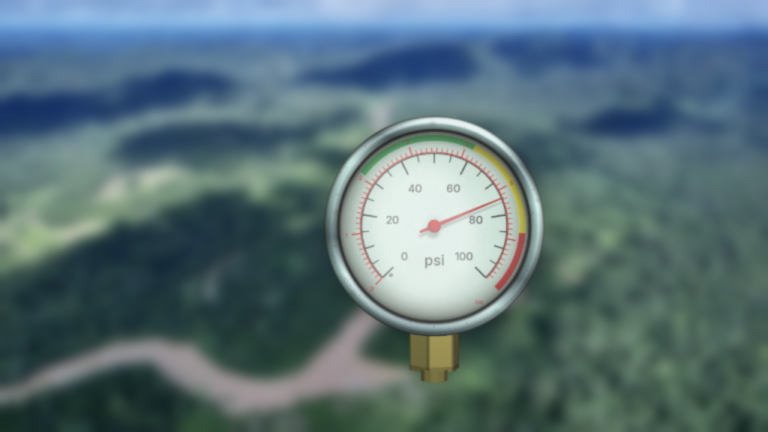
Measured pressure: 75 psi
